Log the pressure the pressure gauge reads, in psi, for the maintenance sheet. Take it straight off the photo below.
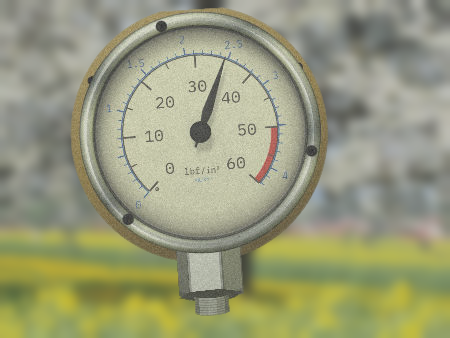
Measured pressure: 35 psi
